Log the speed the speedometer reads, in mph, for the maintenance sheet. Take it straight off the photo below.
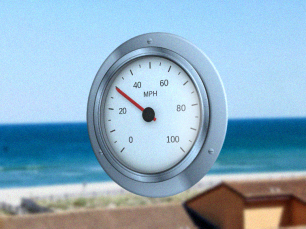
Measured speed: 30 mph
